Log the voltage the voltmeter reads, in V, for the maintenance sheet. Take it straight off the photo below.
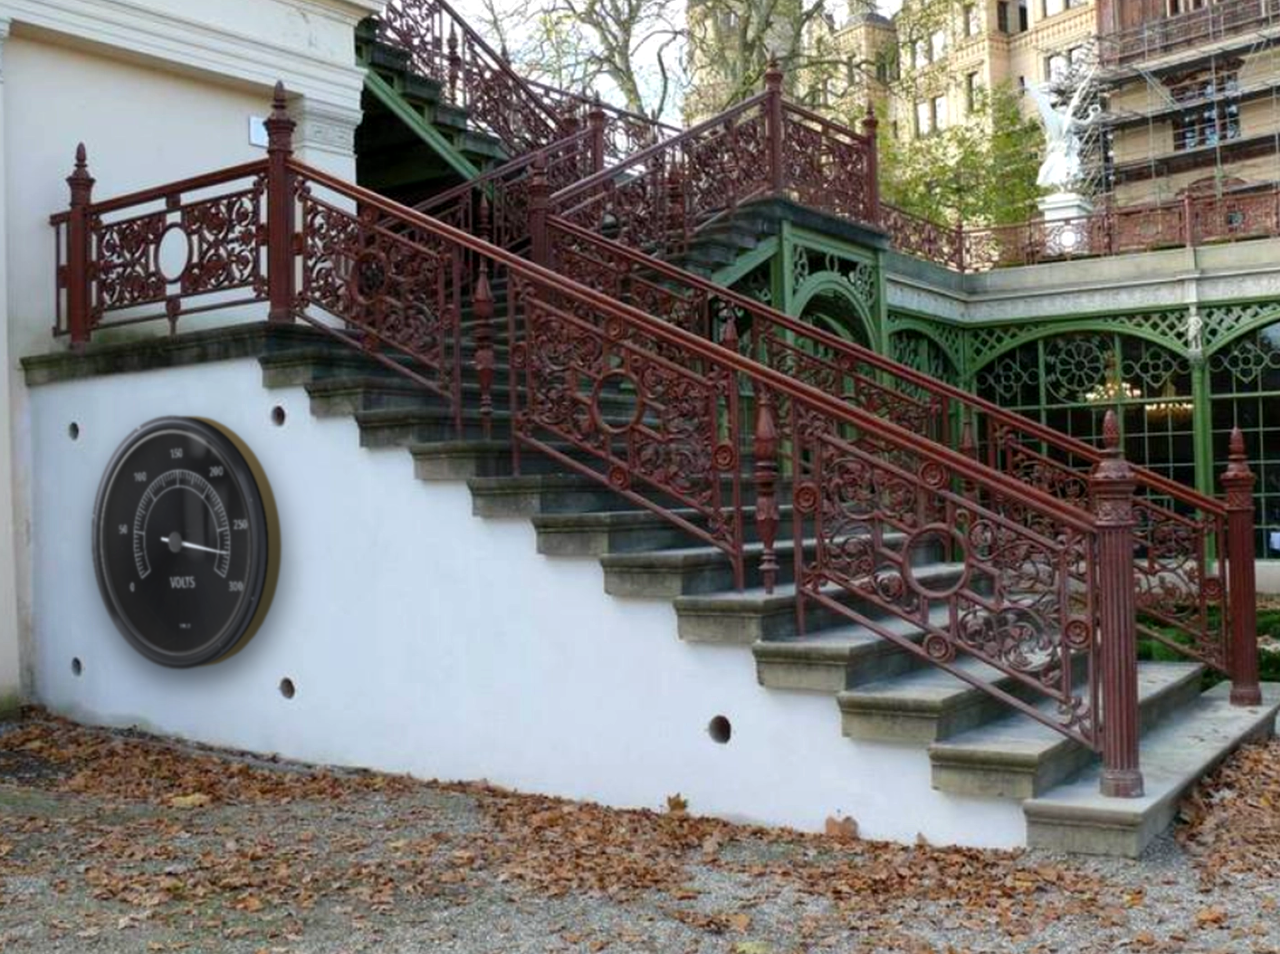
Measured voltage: 275 V
